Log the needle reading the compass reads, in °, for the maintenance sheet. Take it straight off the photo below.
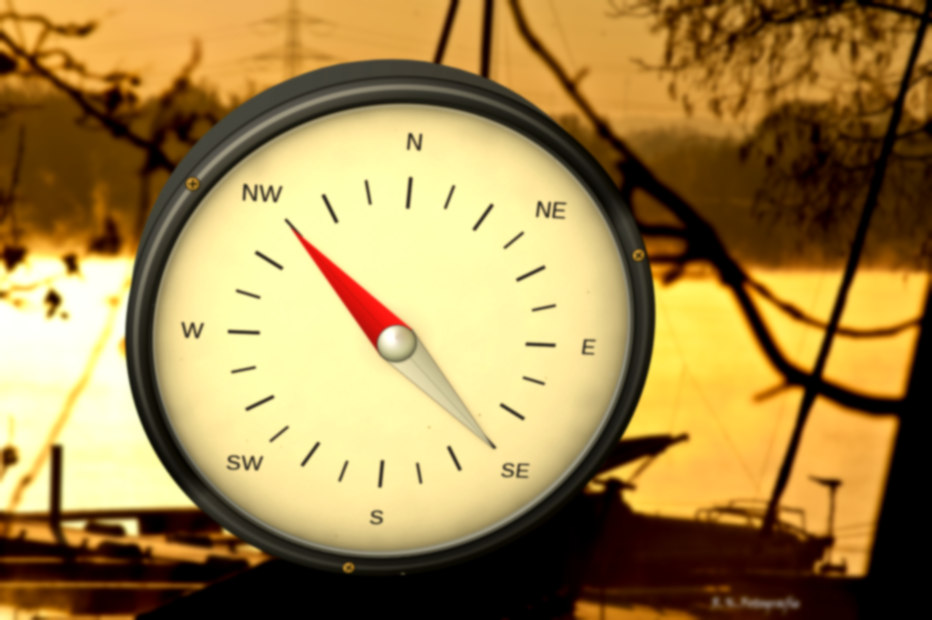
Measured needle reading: 315 °
